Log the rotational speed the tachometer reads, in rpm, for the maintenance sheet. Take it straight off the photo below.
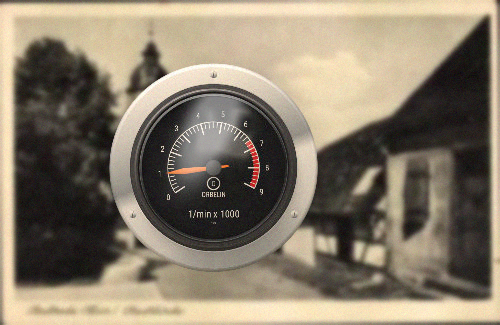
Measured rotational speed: 1000 rpm
